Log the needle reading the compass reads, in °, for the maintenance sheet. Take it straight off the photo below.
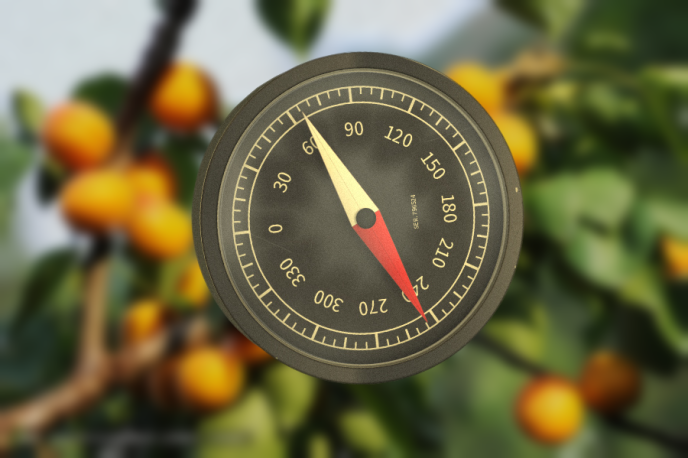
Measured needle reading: 245 °
